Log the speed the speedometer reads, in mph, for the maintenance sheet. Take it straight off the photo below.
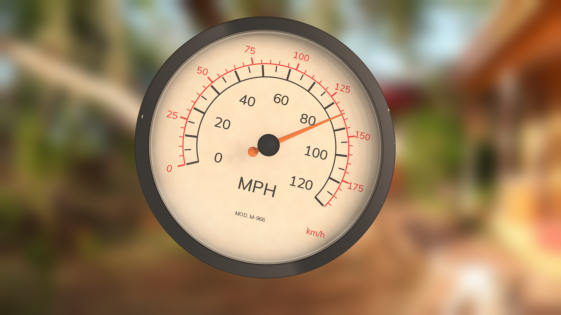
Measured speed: 85 mph
